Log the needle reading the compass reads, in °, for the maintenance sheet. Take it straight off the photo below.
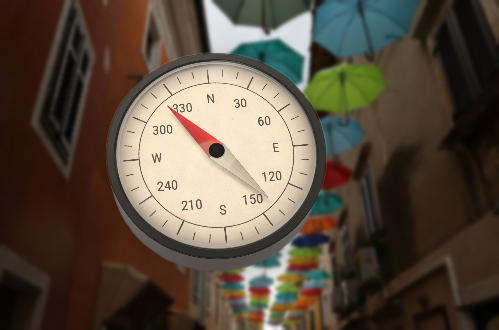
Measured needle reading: 320 °
